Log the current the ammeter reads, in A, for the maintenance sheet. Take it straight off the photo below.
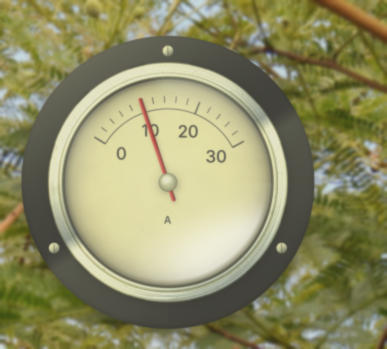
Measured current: 10 A
